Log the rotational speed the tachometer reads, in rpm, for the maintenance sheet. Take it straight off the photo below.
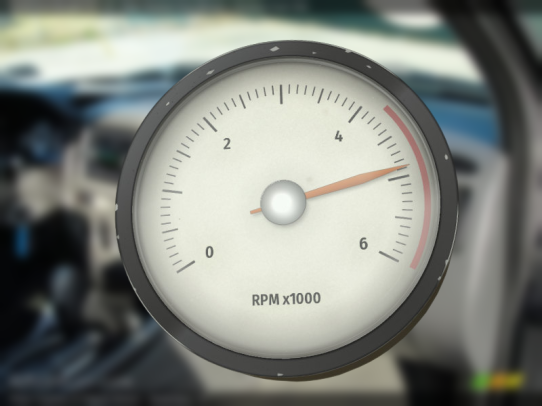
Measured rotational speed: 4900 rpm
